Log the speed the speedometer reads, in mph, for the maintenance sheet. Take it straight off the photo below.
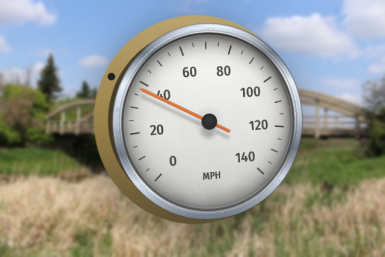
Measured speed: 37.5 mph
